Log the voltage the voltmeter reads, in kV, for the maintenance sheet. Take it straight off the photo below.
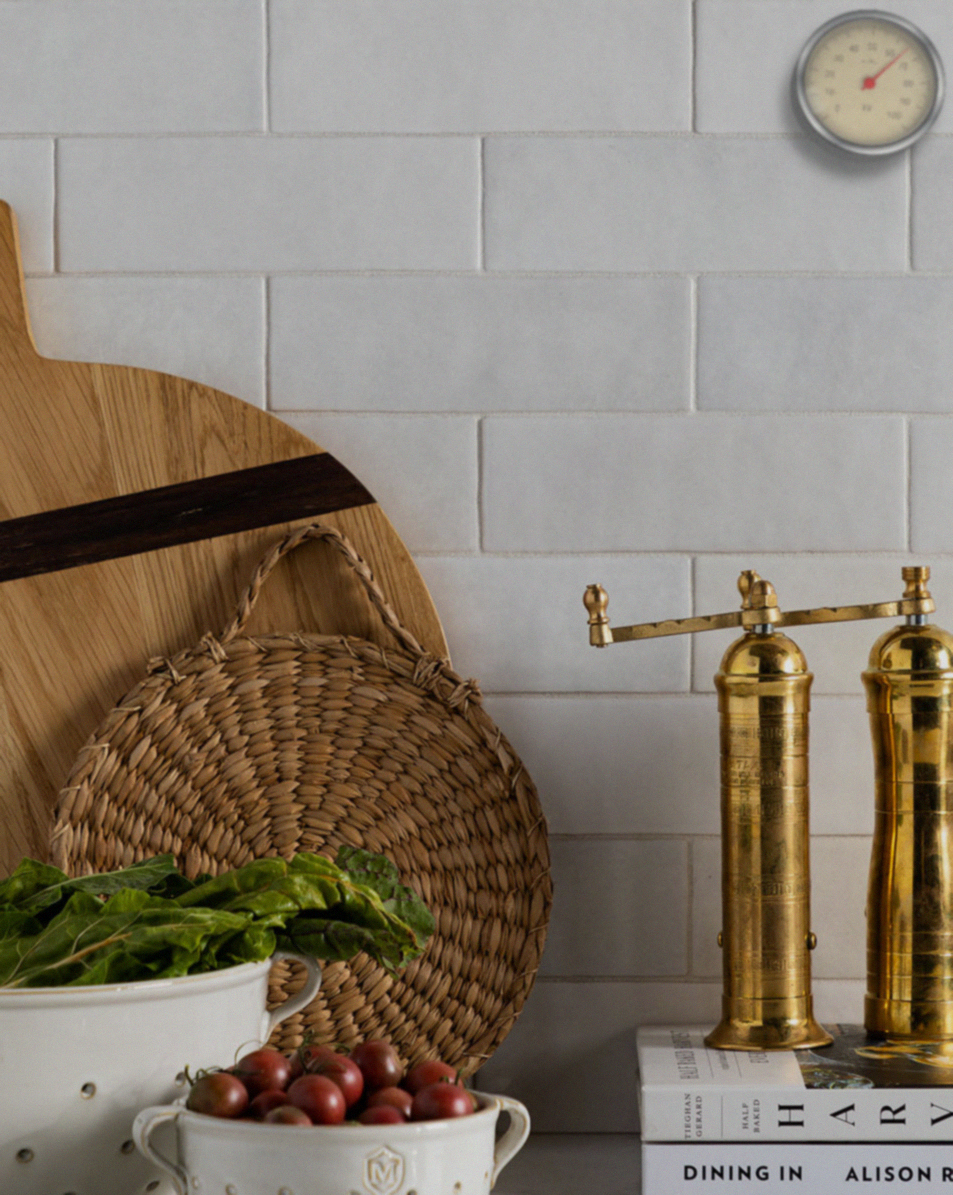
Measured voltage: 65 kV
